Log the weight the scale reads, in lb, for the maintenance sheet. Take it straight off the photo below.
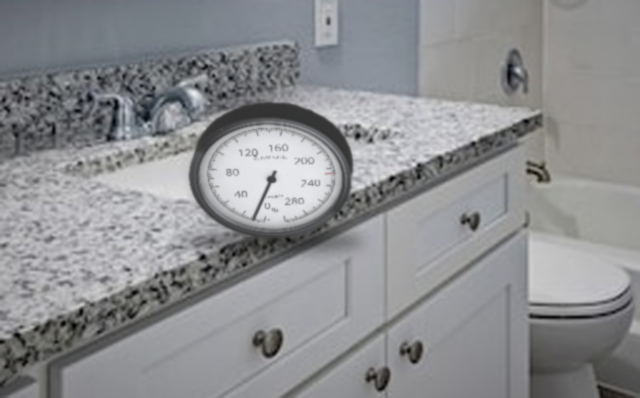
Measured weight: 10 lb
